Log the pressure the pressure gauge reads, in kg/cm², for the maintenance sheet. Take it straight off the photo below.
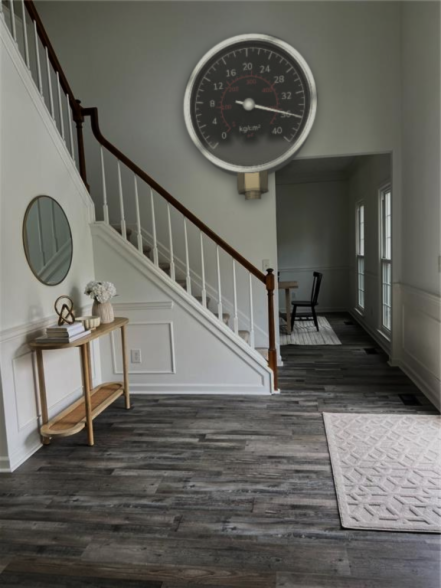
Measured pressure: 36 kg/cm²
